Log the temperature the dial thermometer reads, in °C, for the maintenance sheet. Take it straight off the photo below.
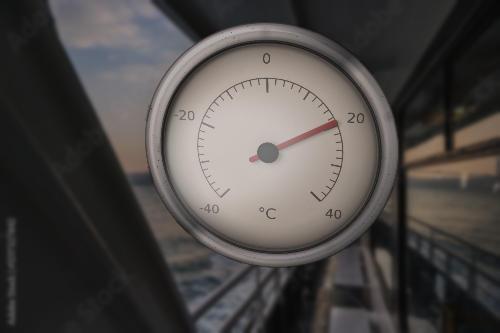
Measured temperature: 19 °C
